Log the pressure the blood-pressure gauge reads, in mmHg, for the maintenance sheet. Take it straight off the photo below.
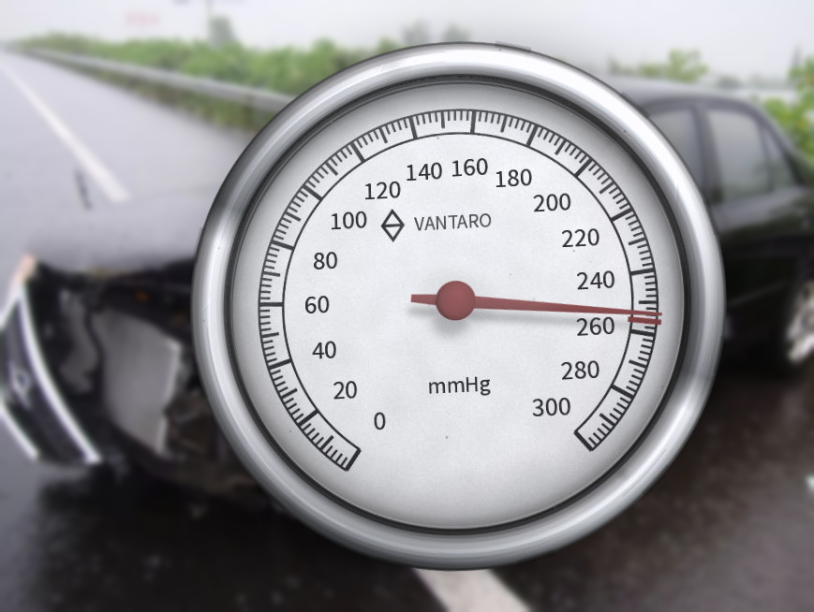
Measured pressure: 254 mmHg
